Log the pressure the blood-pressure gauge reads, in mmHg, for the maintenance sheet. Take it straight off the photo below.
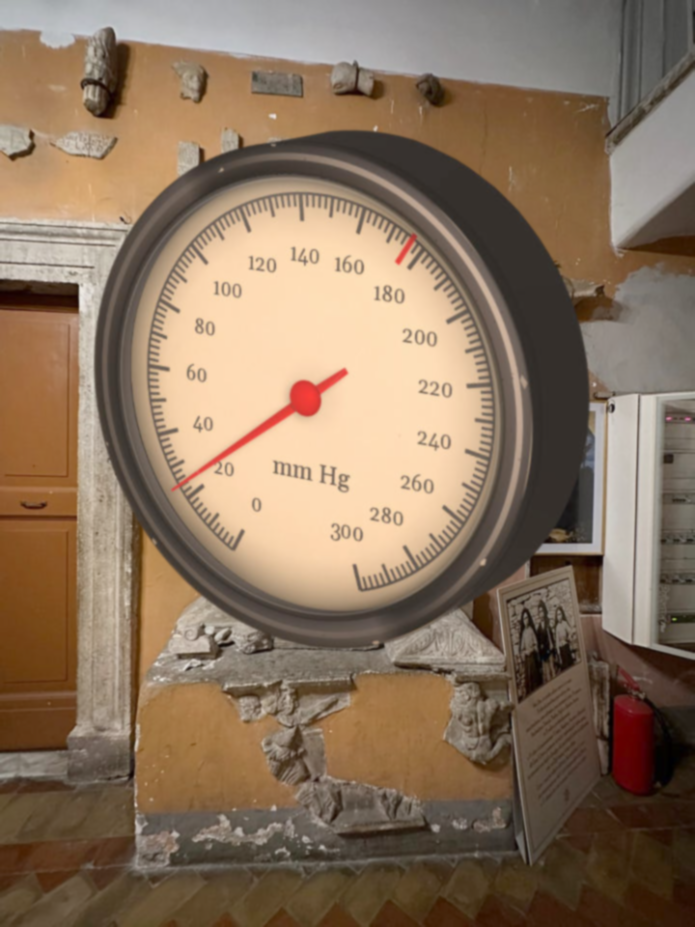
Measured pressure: 24 mmHg
